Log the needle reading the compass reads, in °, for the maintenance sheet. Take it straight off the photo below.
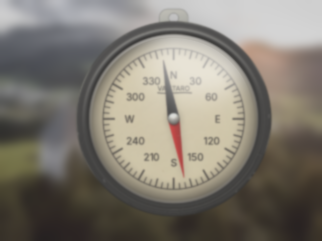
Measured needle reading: 170 °
